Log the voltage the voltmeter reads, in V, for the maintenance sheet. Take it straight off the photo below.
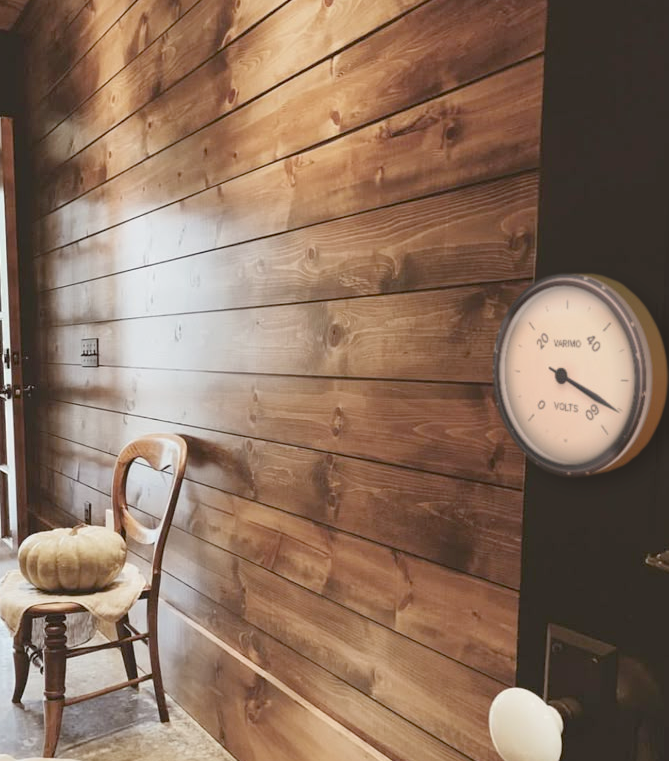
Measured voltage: 55 V
